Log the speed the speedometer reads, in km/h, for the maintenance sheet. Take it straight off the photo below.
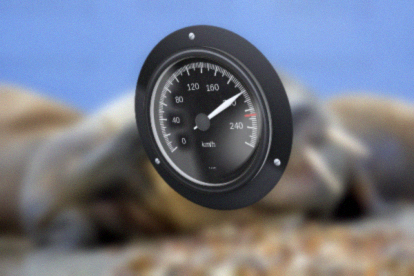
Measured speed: 200 km/h
